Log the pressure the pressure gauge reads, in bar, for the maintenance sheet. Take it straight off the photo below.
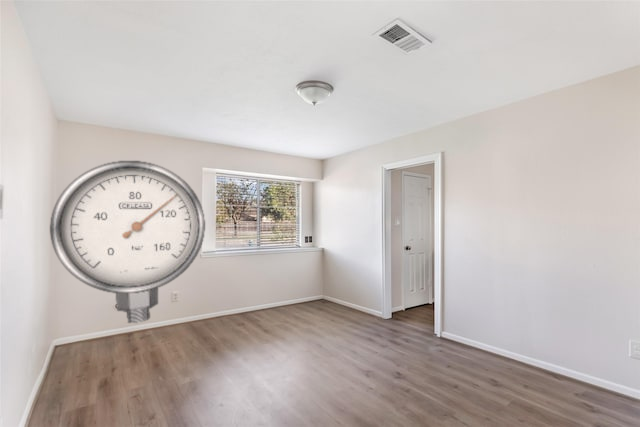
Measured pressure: 110 bar
